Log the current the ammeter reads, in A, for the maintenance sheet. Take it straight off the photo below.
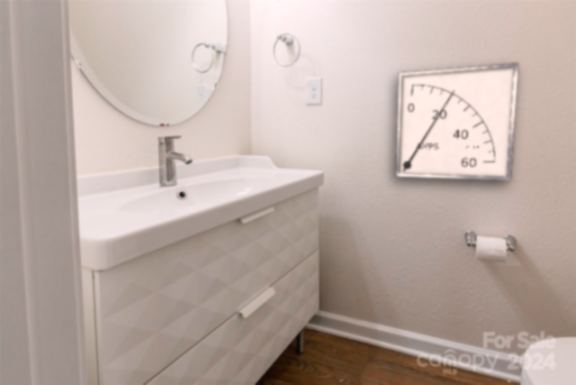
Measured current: 20 A
